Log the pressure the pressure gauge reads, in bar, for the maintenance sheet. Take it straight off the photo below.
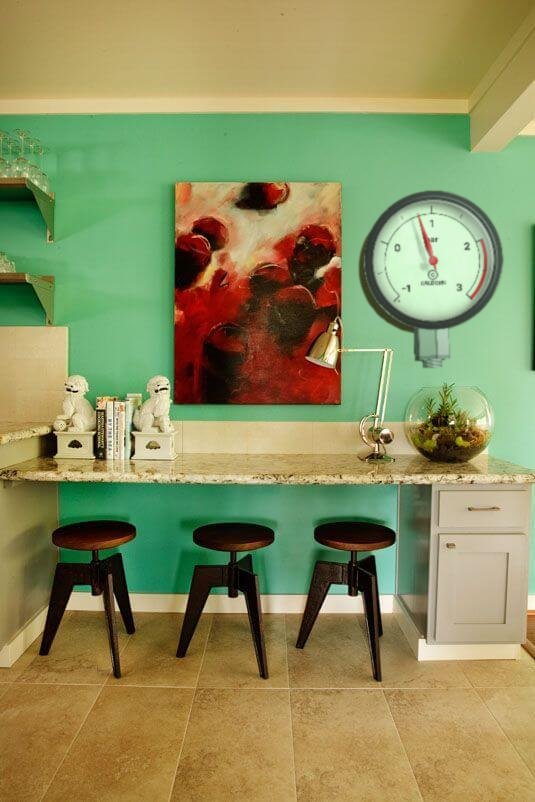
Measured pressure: 0.75 bar
